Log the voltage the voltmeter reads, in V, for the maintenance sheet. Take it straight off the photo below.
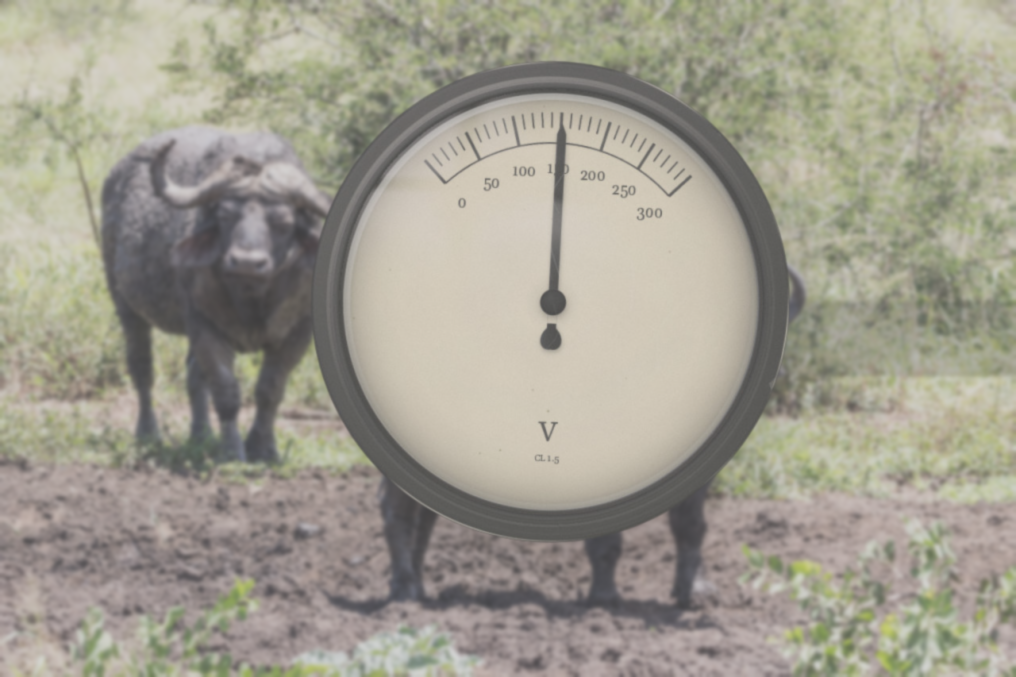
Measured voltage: 150 V
